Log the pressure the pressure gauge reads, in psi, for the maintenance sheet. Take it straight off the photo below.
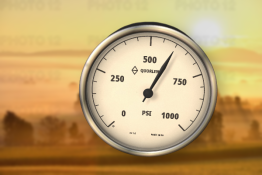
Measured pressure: 600 psi
